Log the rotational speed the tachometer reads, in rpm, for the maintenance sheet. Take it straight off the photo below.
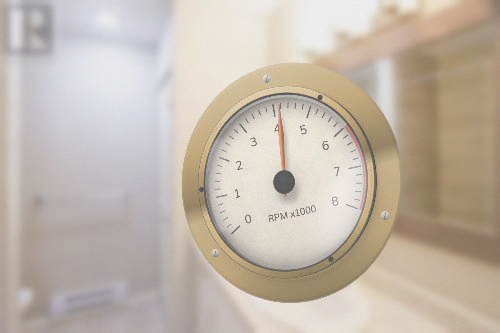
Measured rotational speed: 4200 rpm
